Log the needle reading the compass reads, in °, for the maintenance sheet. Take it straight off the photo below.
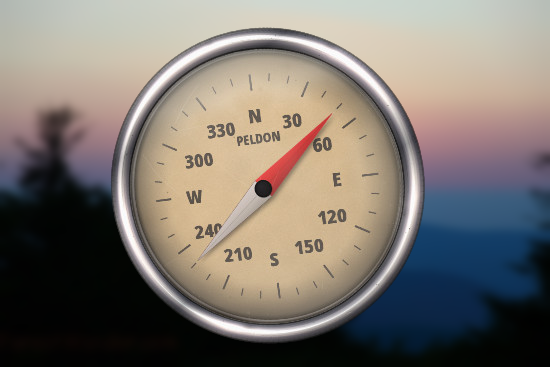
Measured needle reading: 50 °
